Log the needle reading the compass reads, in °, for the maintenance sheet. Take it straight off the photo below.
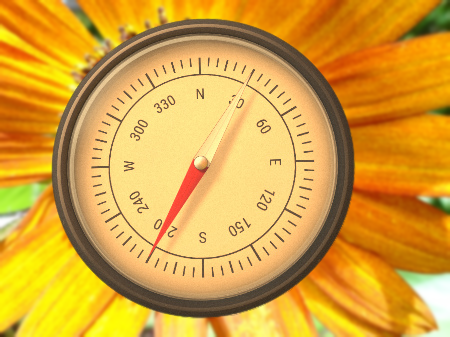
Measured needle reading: 210 °
